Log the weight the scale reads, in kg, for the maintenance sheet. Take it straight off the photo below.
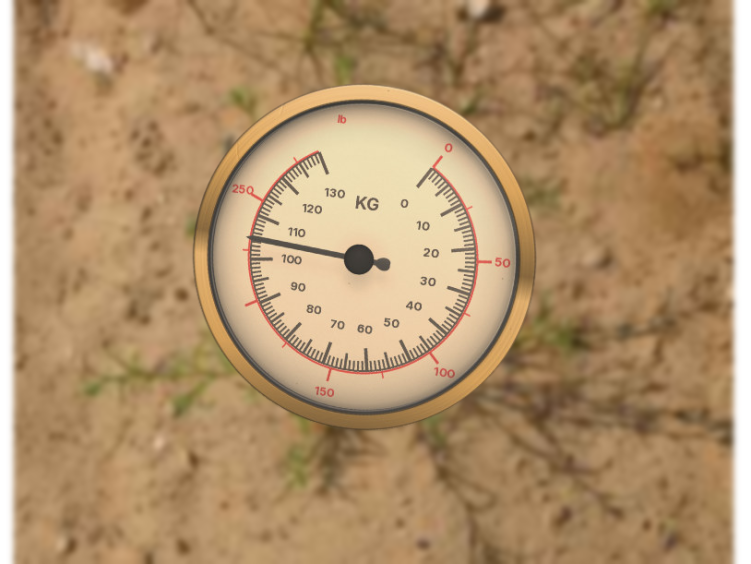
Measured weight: 105 kg
